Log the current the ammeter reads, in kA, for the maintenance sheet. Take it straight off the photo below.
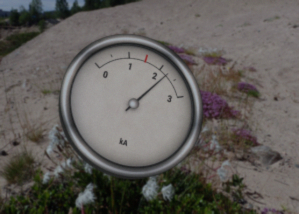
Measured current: 2.25 kA
